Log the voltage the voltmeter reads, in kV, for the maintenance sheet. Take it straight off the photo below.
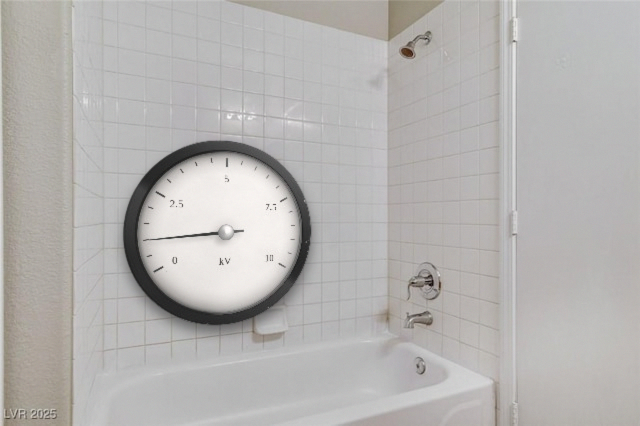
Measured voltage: 1 kV
